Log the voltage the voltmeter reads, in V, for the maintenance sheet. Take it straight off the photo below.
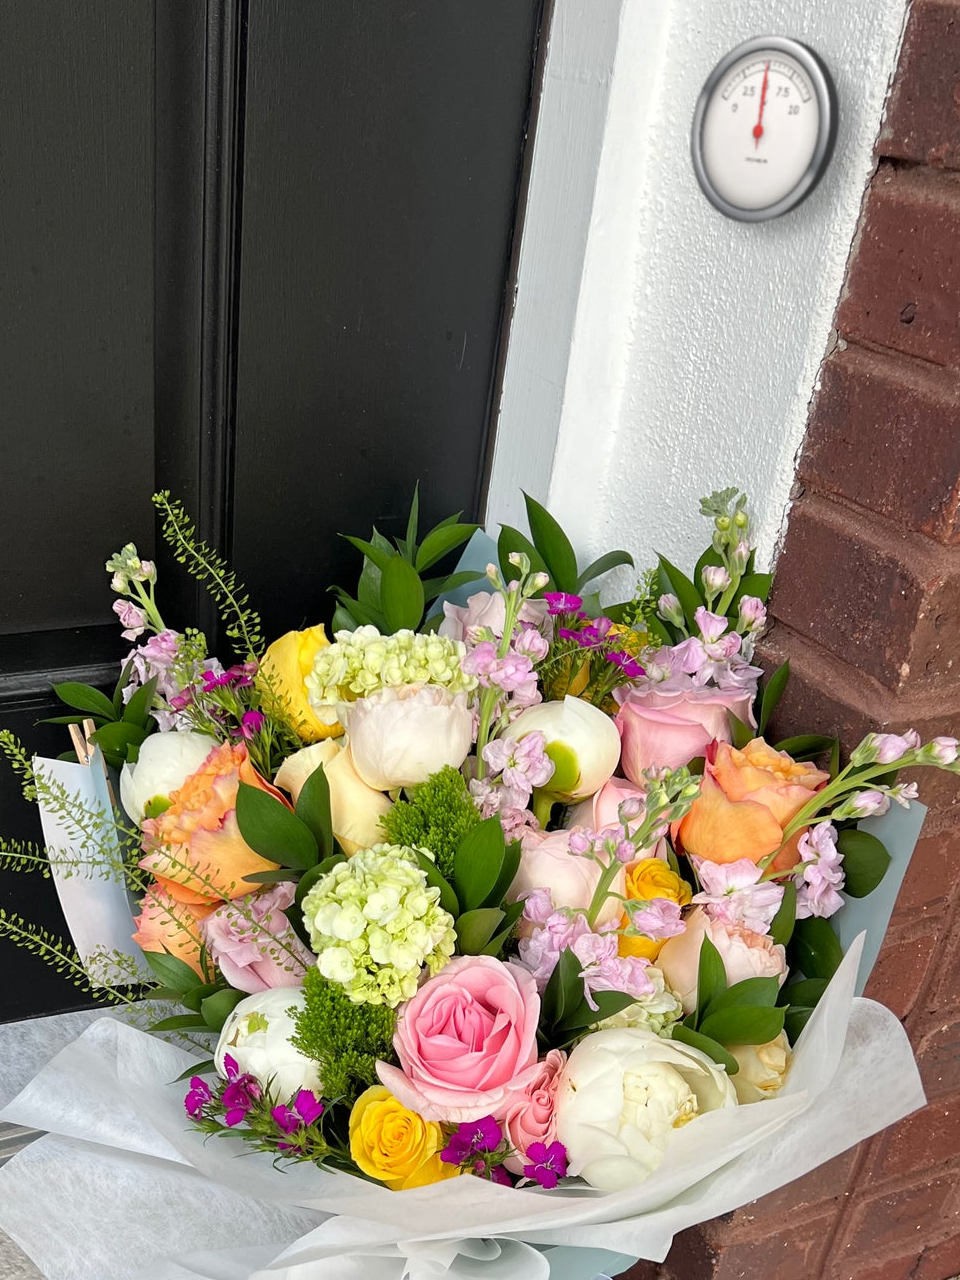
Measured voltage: 5 V
